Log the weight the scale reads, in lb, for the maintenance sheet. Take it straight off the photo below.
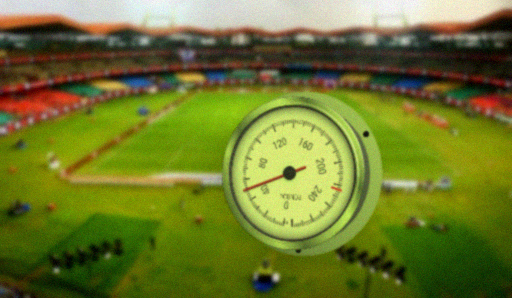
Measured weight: 50 lb
